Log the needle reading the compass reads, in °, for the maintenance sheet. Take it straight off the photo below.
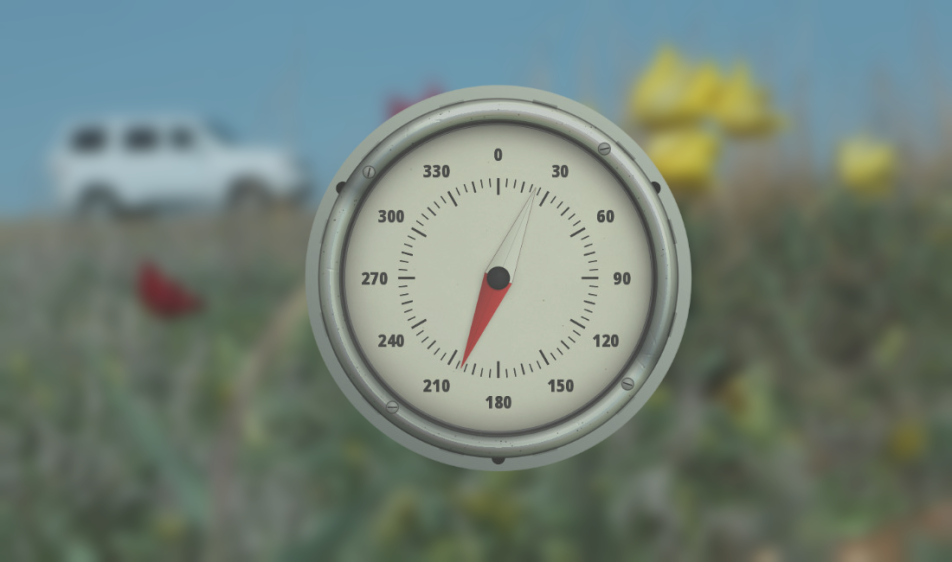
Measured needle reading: 202.5 °
